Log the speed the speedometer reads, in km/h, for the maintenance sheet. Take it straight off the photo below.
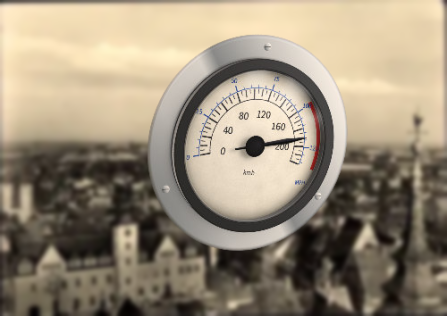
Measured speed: 190 km/h
